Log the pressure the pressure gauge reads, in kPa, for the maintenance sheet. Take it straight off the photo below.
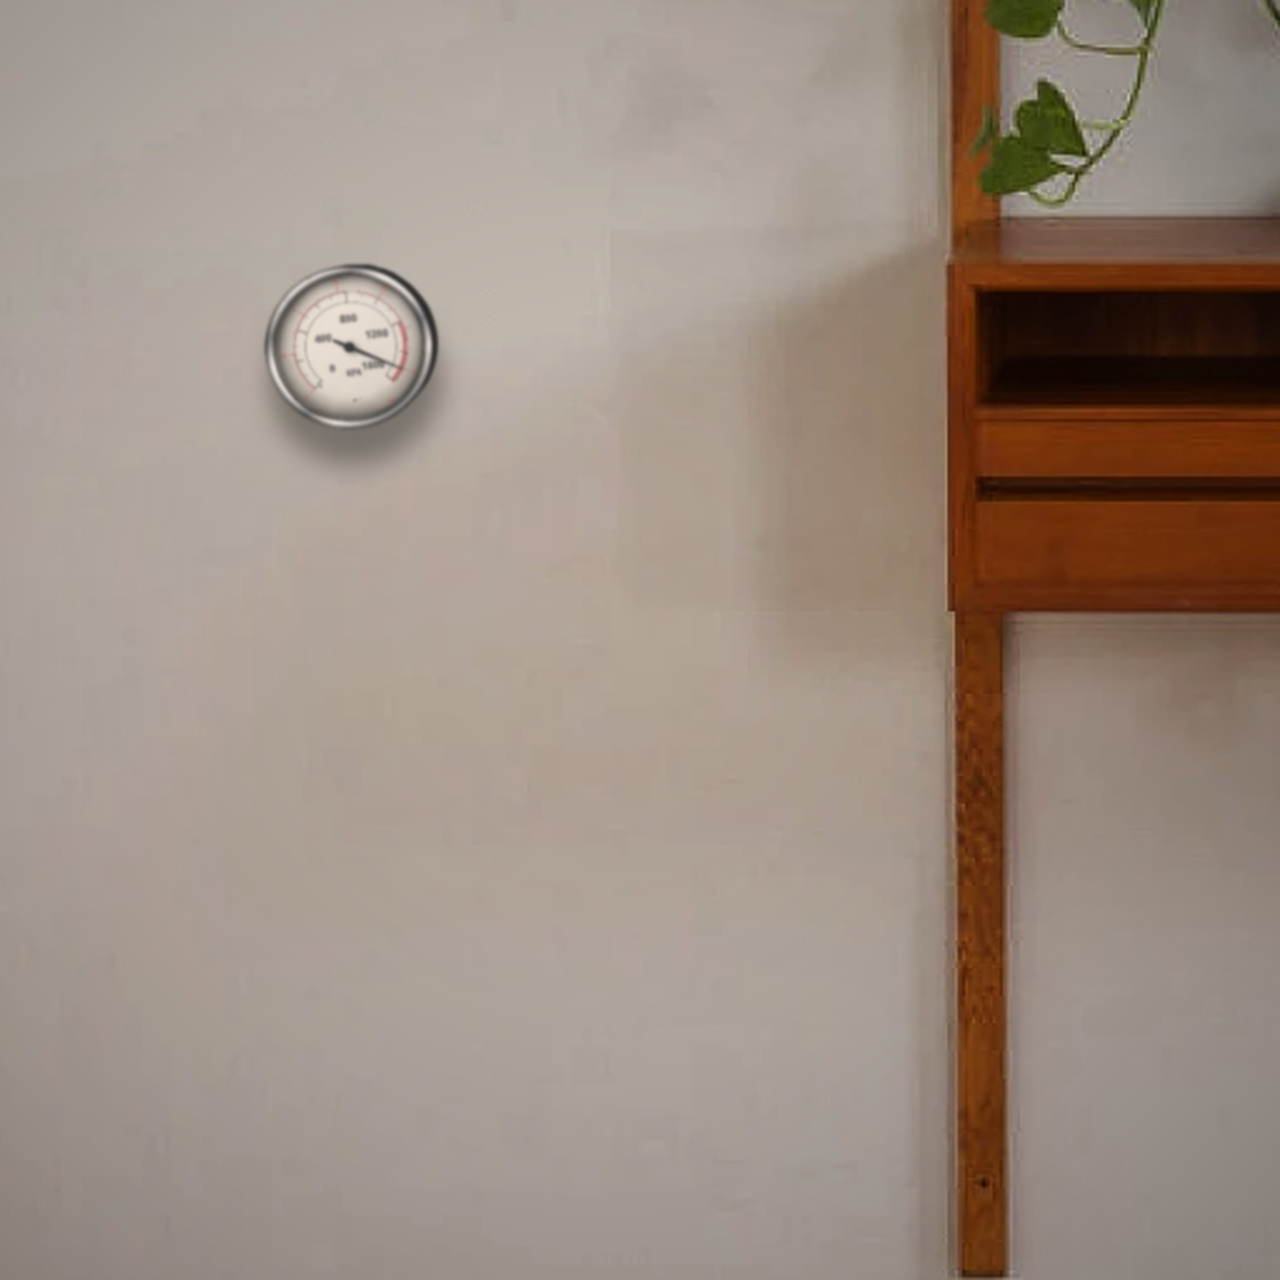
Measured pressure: 1500 kPa
